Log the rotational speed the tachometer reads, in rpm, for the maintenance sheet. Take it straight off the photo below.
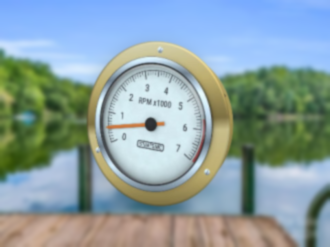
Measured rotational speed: 500 rpm
